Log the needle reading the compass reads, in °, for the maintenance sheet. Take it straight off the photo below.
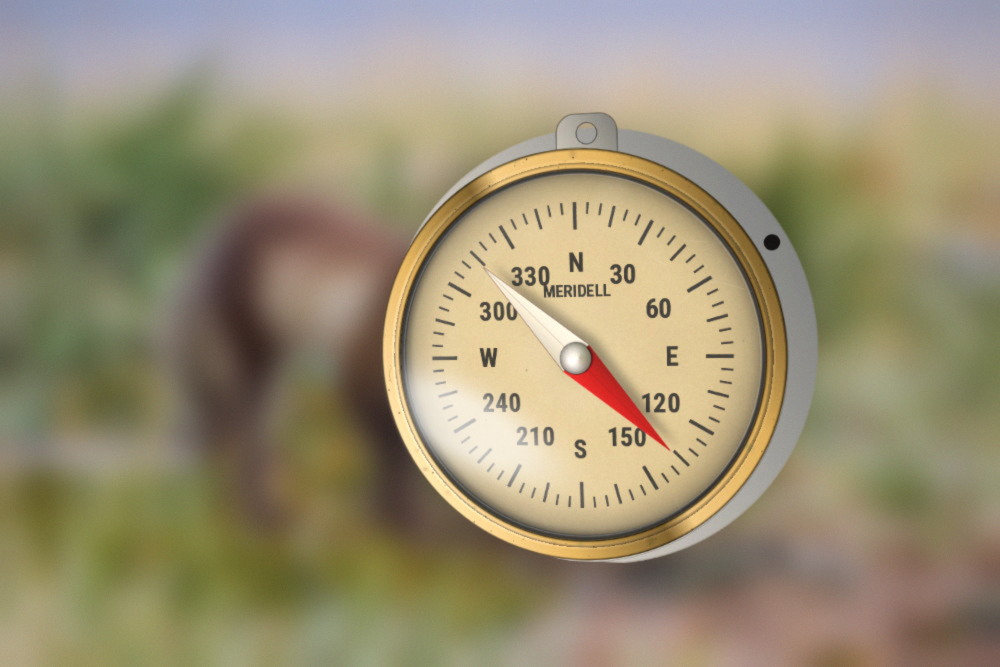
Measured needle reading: 135 °
